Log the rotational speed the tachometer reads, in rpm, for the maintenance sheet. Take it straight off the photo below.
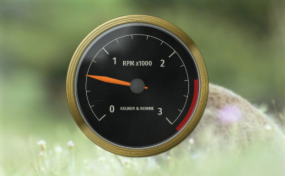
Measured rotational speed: 600 rpm
